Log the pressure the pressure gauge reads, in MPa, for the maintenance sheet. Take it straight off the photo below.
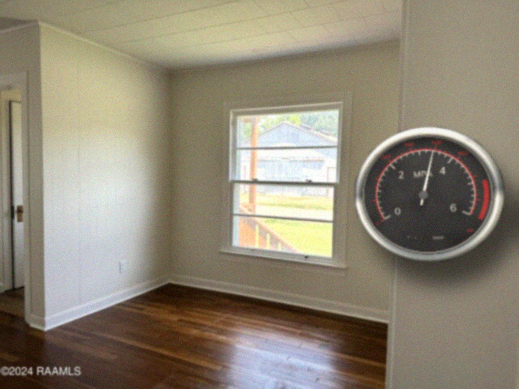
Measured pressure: 3.4 MPa
